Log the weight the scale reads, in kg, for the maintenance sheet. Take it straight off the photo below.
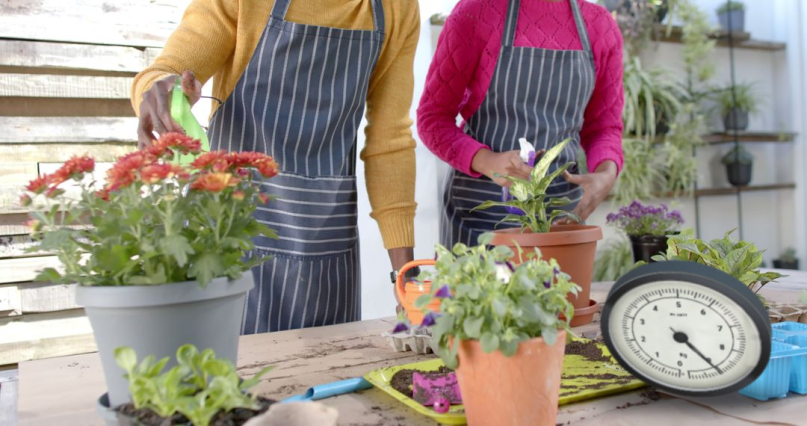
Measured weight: 9 kg
